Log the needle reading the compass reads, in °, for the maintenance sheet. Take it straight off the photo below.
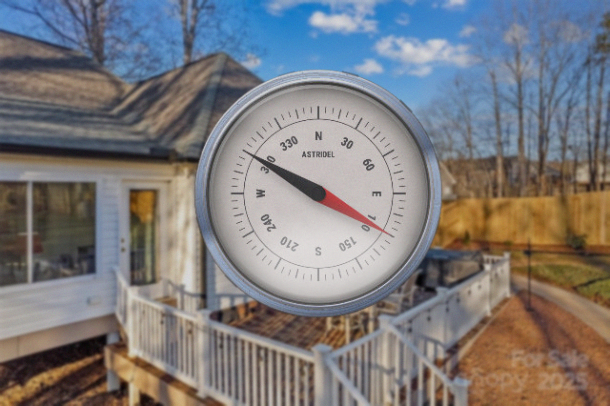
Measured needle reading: 120 °
